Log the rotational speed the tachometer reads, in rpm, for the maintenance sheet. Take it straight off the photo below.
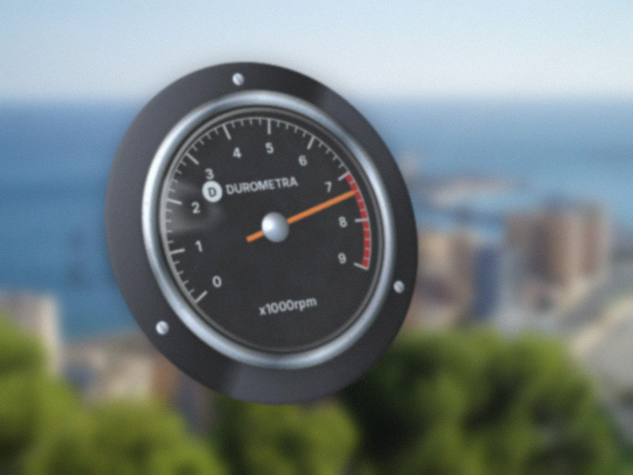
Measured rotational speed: 7400 rpm
